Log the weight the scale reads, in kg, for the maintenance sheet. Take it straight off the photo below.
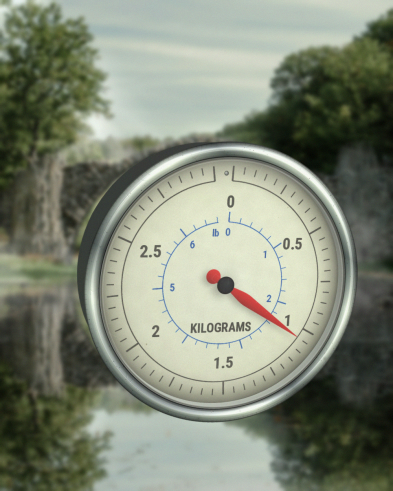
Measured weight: 1.05 kg
